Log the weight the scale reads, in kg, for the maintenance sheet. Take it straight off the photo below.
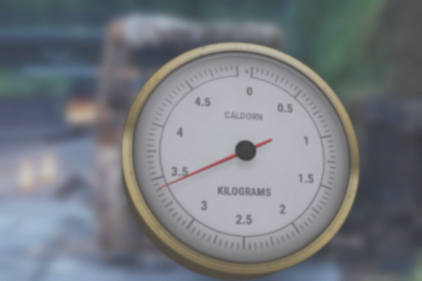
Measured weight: 3.4 kg
